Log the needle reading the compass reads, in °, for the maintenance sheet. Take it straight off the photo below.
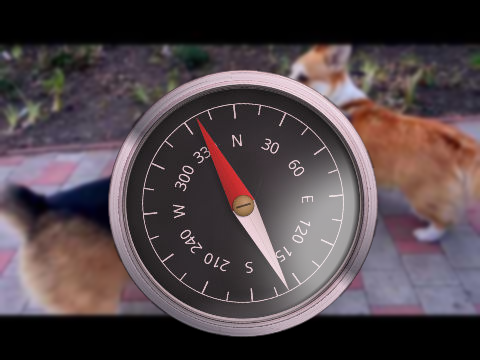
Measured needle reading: 337.5 °
